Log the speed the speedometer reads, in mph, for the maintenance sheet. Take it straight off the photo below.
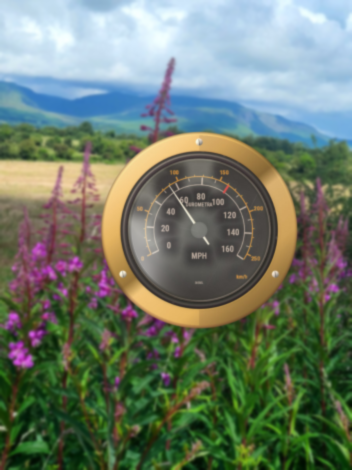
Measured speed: 55 mph
